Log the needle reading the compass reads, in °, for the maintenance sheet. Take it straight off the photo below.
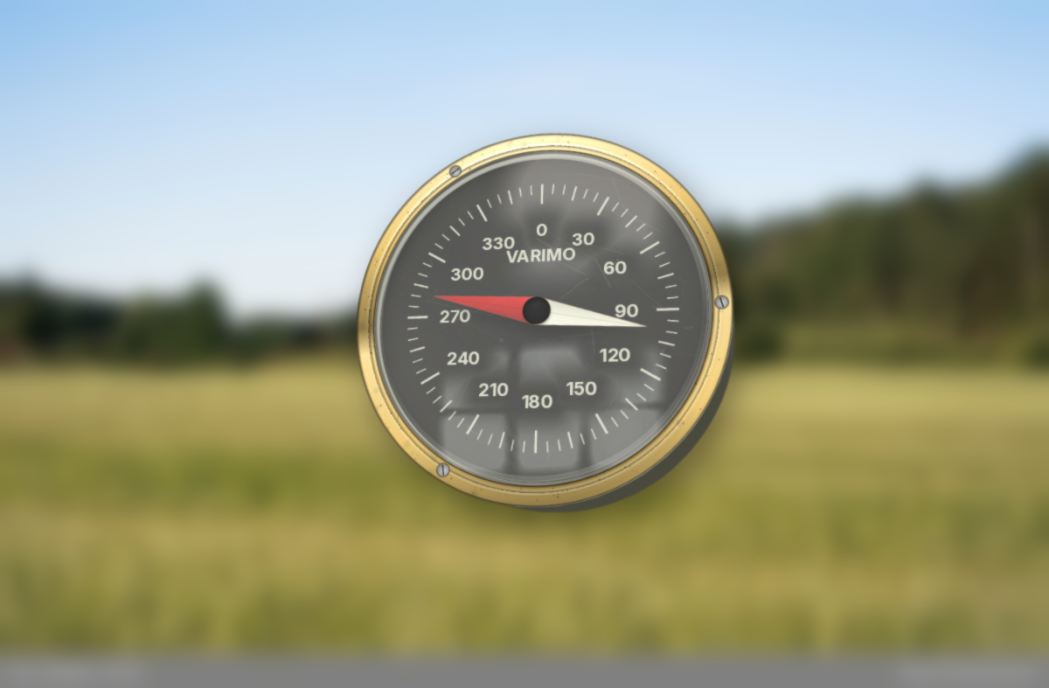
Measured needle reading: 280 °
